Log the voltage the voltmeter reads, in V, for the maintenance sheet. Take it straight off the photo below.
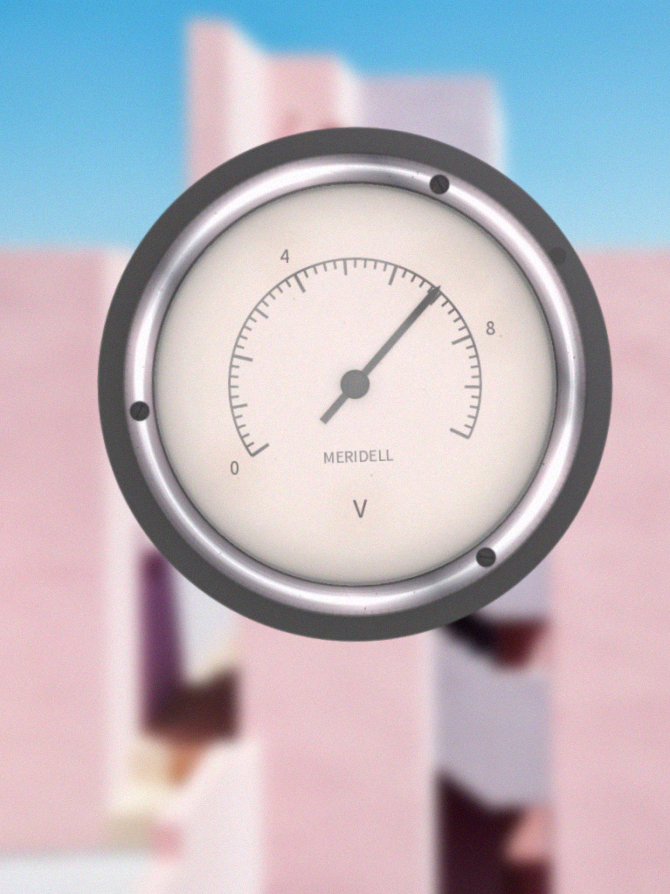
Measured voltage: 6.9 V
